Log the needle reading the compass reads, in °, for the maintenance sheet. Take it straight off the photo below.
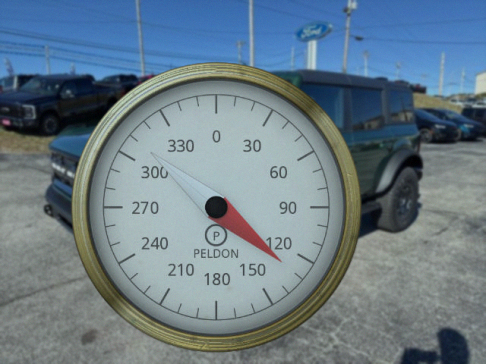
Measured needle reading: 130 °
